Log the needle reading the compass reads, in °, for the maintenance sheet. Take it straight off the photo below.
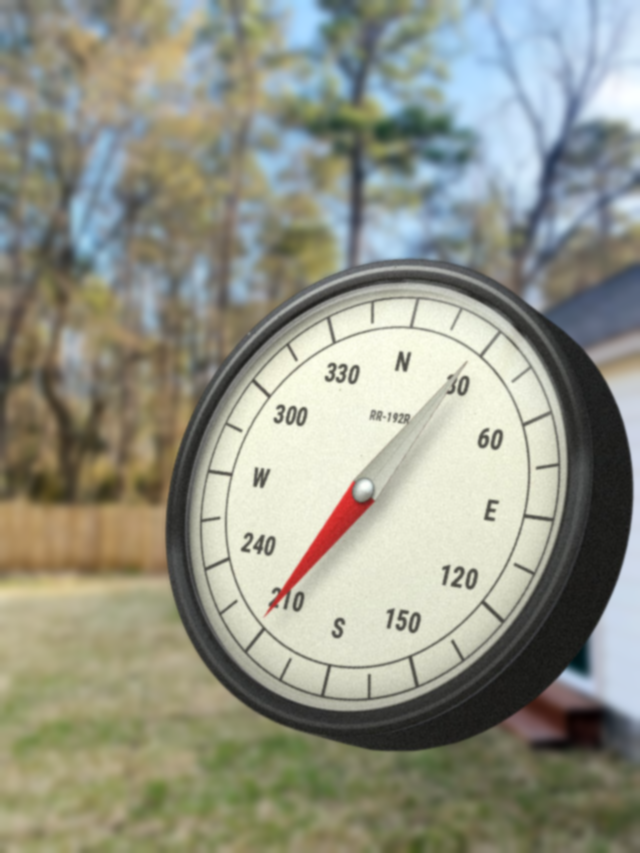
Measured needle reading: 210 °
